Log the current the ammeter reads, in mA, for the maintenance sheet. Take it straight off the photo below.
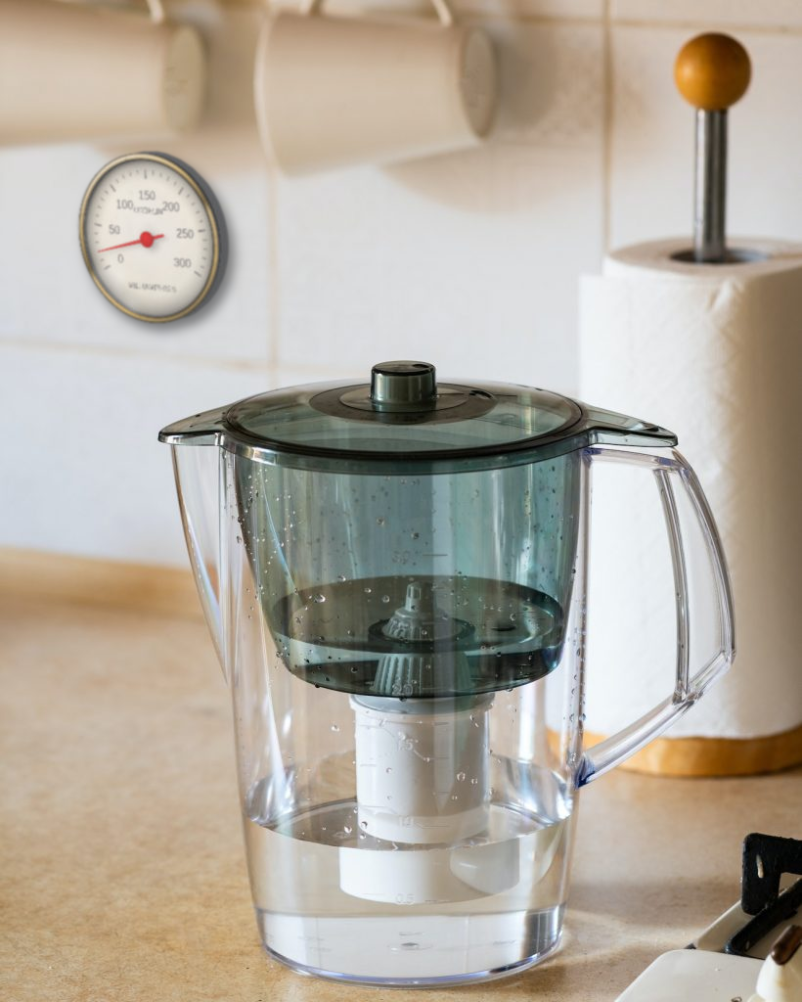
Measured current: 20 mA
